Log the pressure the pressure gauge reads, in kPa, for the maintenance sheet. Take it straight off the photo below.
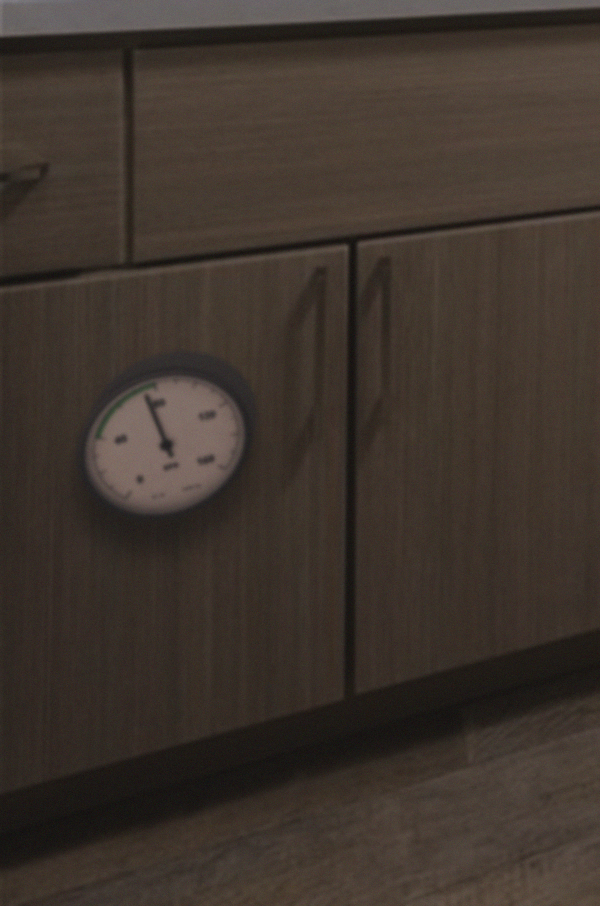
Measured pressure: 75 kPa
